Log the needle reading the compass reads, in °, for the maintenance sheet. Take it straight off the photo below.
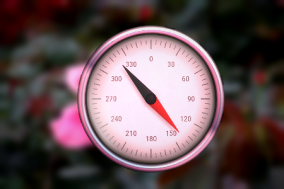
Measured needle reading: 140 °
